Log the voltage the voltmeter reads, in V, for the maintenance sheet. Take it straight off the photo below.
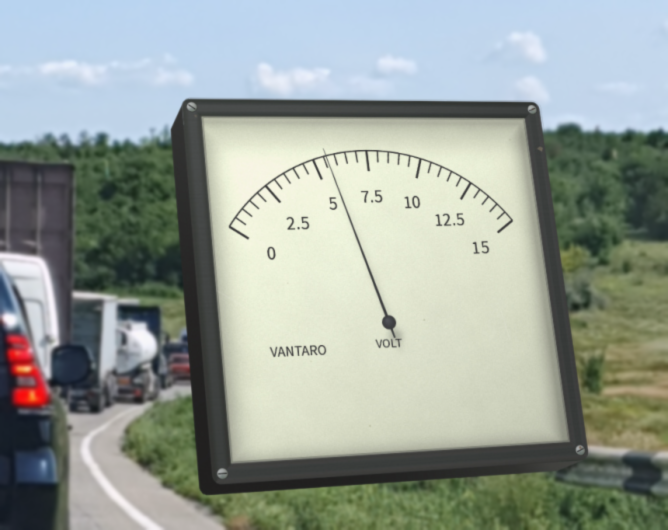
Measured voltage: 5.5 V
